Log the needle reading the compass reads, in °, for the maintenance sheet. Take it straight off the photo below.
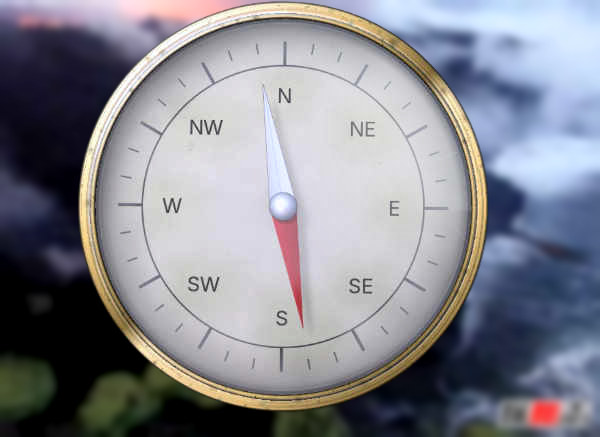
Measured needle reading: 170 °
